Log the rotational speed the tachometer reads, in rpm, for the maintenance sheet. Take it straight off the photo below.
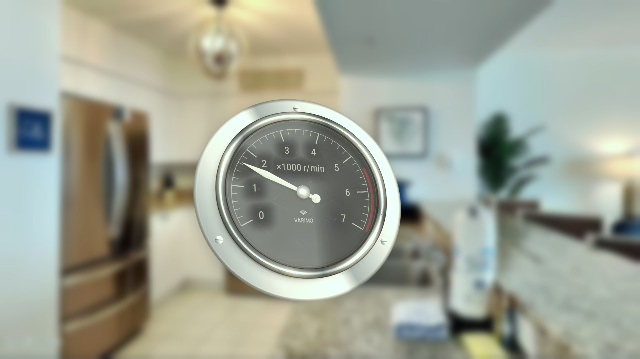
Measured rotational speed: 1600 rpm
